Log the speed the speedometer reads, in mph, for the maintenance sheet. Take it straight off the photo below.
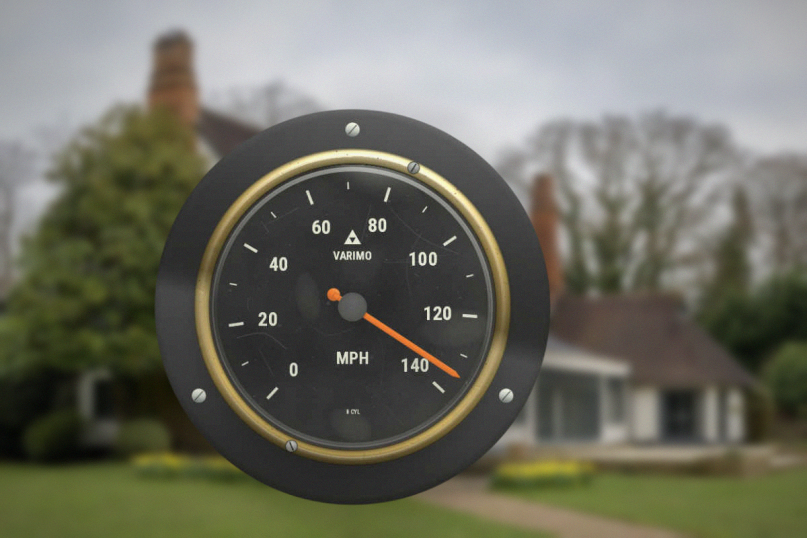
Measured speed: 135 mph
